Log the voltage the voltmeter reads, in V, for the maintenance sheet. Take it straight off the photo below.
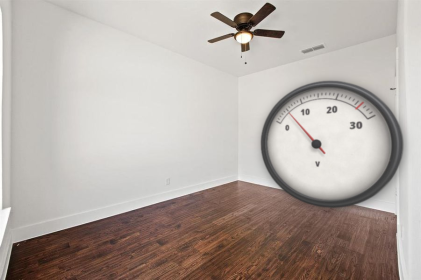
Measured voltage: 5 V
